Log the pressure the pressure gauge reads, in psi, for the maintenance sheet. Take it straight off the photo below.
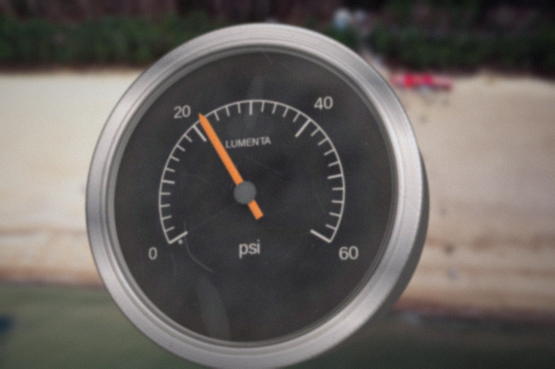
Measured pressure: 22 psi
